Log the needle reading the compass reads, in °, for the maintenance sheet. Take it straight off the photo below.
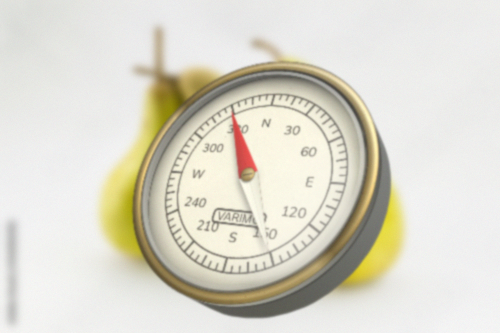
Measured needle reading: 330 °
